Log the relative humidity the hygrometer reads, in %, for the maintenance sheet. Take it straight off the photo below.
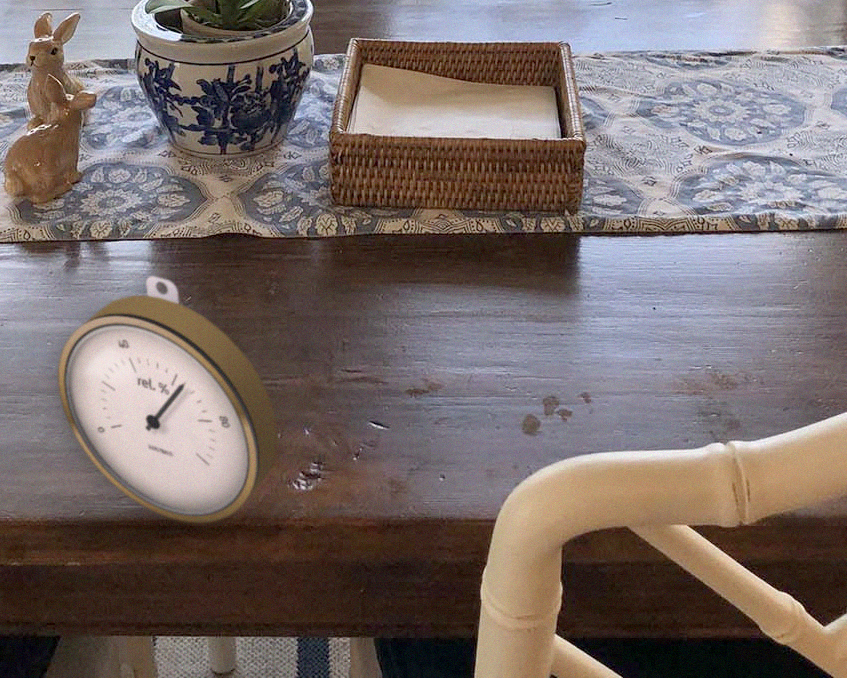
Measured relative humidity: 64 %
